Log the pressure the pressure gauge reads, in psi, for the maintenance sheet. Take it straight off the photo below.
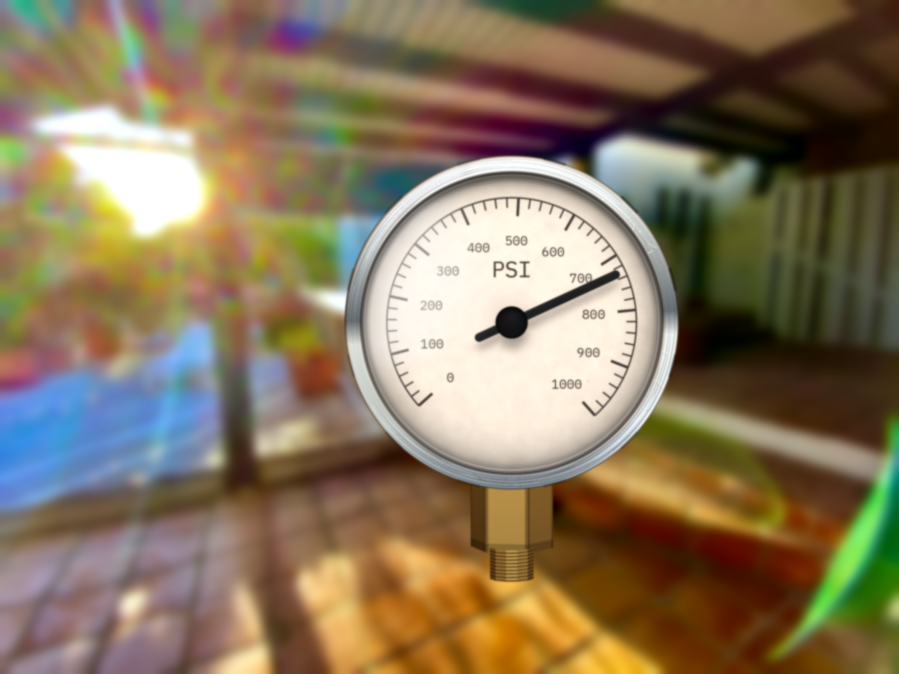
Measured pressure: 730 psi
